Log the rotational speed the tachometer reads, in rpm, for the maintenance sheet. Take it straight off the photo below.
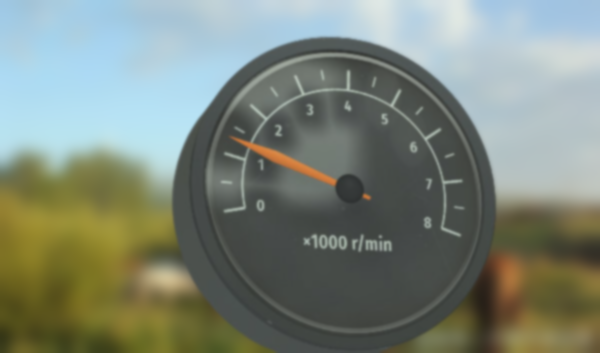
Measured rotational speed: 1250 rpm
